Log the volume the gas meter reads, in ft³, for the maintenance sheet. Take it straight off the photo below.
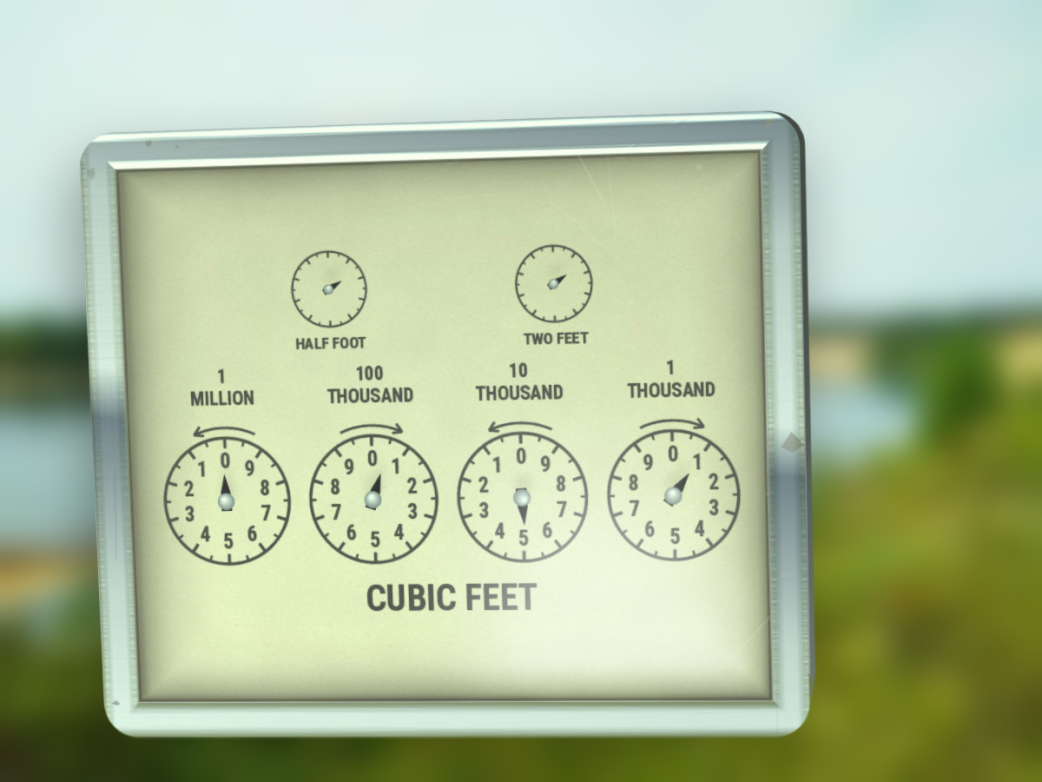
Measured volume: 5100 ft³
